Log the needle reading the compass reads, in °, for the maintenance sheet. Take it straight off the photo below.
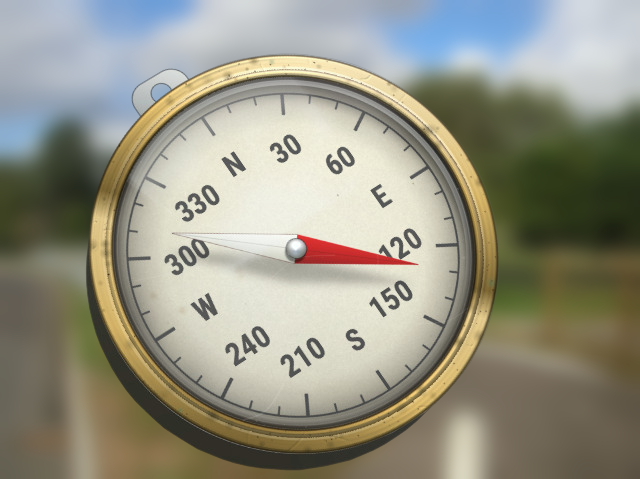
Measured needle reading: 130 °
